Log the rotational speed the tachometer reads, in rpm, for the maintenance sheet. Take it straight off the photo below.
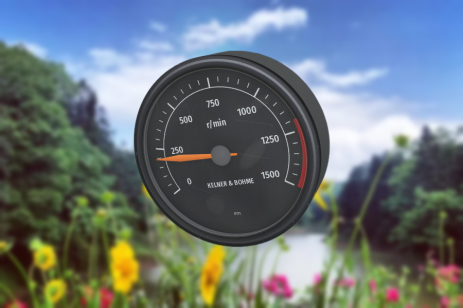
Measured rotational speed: 200 rpm
